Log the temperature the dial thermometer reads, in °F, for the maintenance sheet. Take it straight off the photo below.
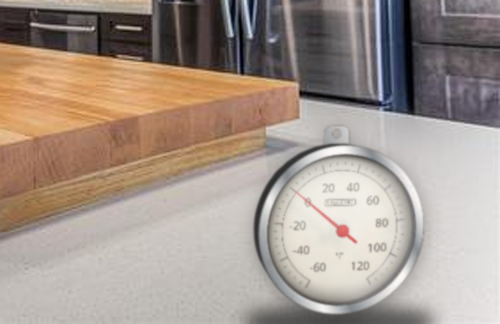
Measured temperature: 0 °F
